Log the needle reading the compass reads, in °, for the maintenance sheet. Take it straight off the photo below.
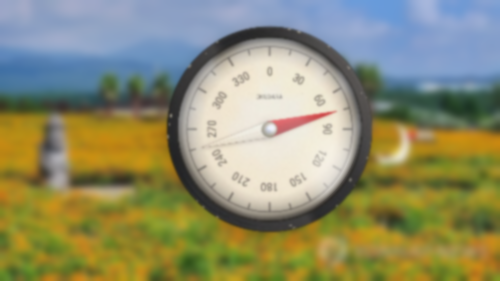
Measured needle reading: 75 °
